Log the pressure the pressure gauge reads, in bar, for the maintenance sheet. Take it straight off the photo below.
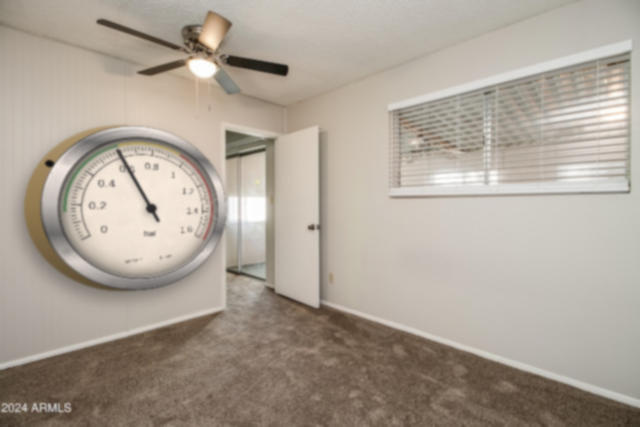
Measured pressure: 0.6 bar
